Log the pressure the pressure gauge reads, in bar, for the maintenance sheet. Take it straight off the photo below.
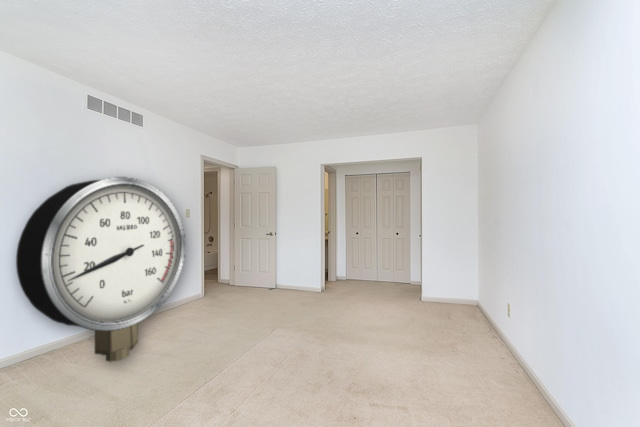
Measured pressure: 17.5 bar
